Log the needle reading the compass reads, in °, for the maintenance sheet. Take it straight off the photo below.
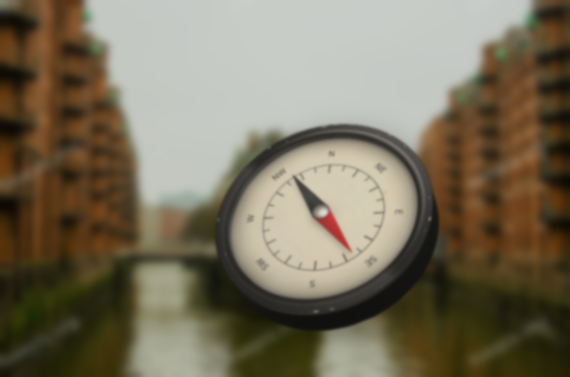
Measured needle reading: 142.5 °
